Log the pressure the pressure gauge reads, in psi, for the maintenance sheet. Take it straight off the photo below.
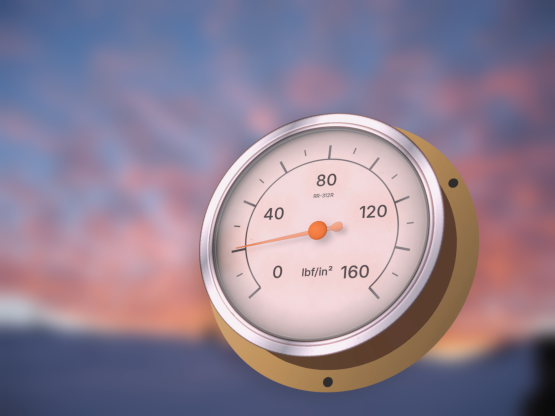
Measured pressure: 20 psi
